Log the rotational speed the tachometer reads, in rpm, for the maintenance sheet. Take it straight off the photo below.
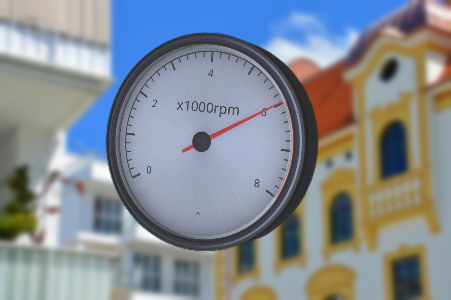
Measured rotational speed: 6000 rpm
